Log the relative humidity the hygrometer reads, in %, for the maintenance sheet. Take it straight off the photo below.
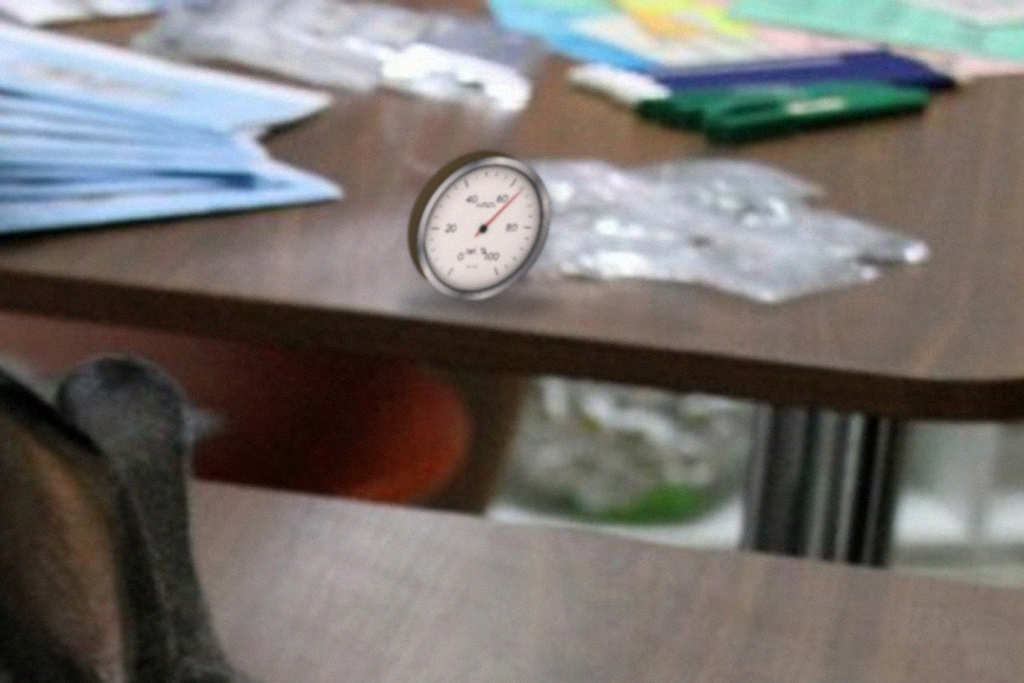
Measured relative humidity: 64 %
